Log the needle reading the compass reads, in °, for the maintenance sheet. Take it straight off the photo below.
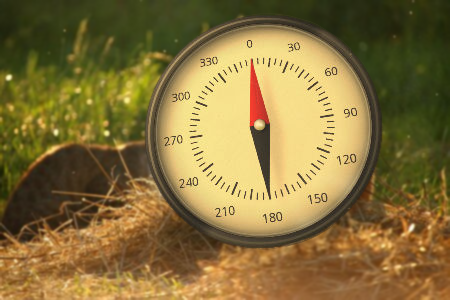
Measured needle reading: 0 °
